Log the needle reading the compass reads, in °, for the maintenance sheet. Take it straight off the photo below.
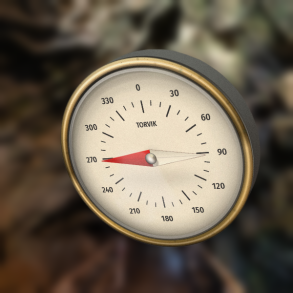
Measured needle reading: 270 °
